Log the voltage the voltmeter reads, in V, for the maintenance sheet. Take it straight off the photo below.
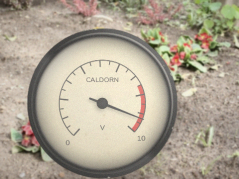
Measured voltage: 9.25 V
